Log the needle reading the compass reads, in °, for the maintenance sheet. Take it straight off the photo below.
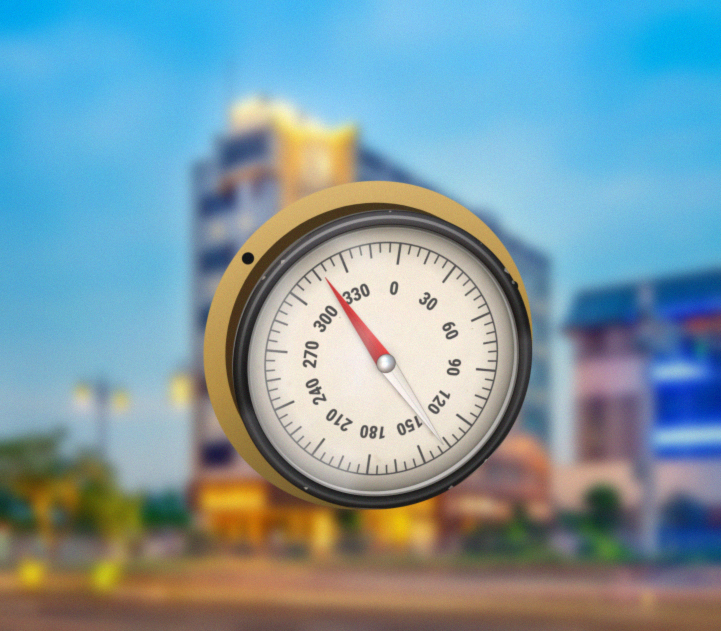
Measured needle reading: 317.5 °
